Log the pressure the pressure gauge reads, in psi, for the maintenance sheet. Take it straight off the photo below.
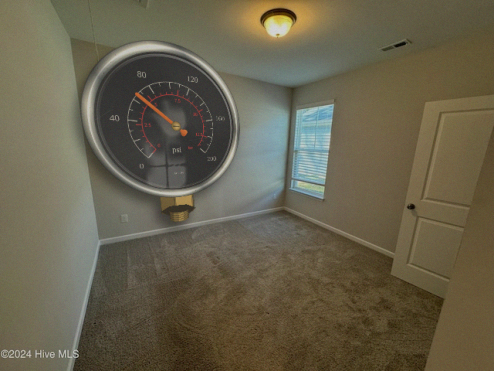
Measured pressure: 65 psi
